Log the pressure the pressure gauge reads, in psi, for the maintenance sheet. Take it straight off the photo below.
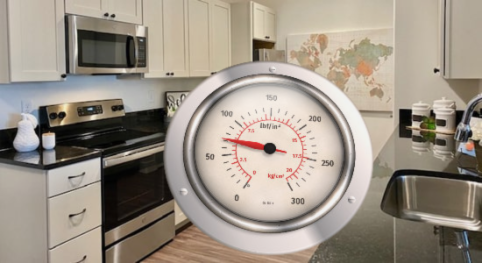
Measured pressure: 70 psi
